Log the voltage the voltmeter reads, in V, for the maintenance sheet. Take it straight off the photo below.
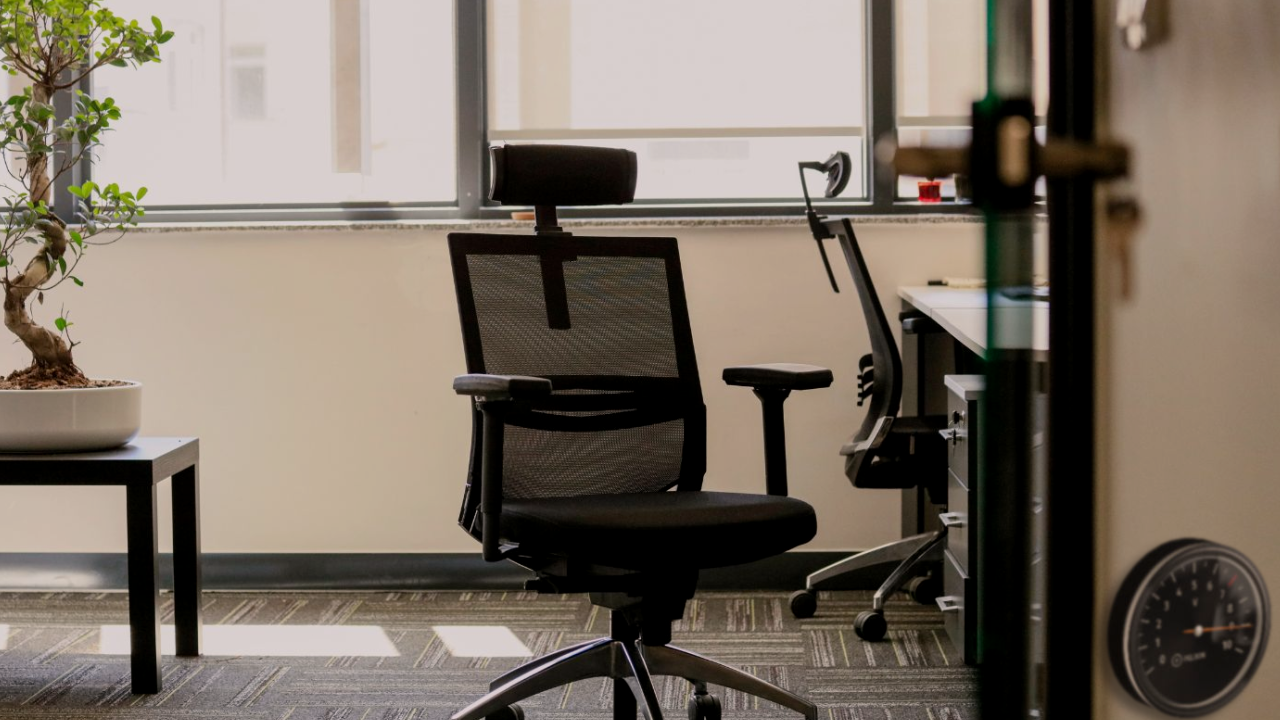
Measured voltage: 9 V
